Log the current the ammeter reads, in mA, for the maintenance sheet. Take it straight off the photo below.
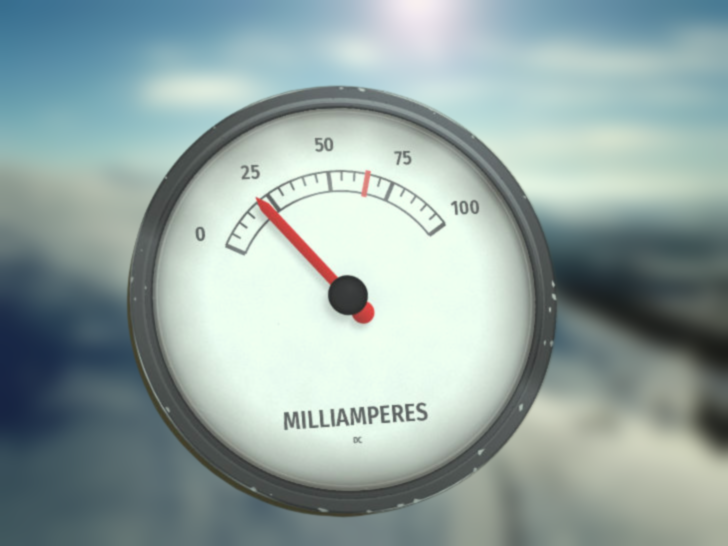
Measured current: 20 mA
